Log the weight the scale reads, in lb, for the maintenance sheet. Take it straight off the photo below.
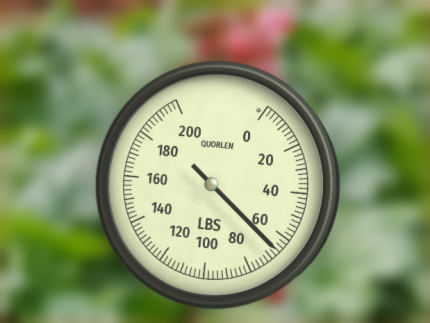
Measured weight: 66 lb
